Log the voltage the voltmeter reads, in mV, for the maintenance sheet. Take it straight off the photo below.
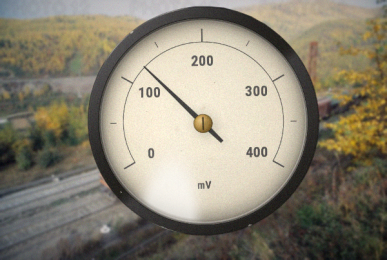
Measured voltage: 125 mV
